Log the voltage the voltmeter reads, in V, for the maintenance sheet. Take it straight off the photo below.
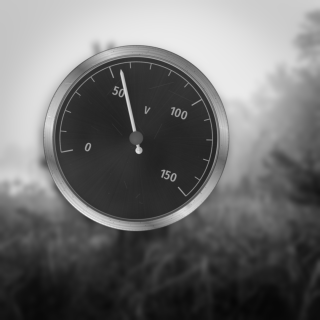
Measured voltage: 55 V
